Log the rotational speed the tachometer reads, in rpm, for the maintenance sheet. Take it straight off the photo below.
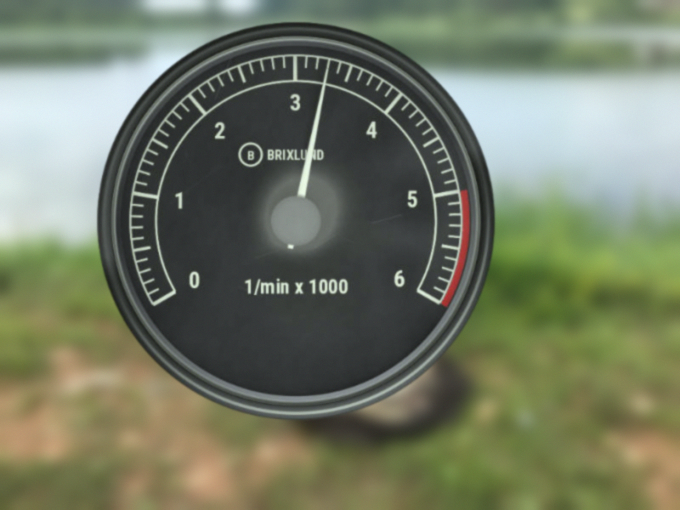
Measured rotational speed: 3300 rpm
